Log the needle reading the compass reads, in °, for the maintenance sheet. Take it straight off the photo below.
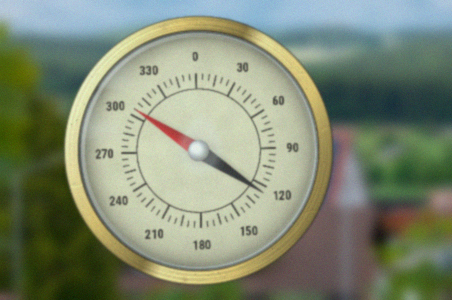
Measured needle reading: 305 °
